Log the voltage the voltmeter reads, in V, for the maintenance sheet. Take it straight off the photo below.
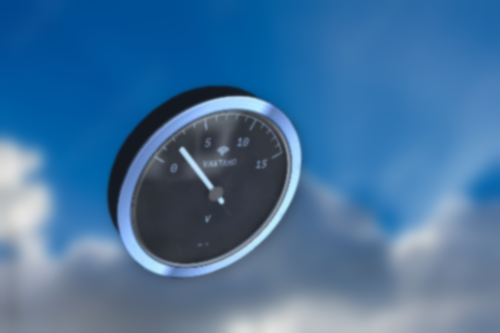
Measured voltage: 2 V
